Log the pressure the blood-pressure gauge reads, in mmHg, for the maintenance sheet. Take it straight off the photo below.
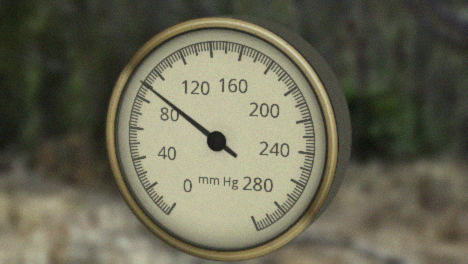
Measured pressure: 90 mmHg
